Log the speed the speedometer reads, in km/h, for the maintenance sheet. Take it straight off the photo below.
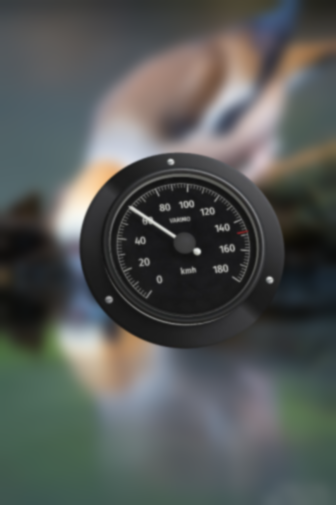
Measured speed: 60 km/h
